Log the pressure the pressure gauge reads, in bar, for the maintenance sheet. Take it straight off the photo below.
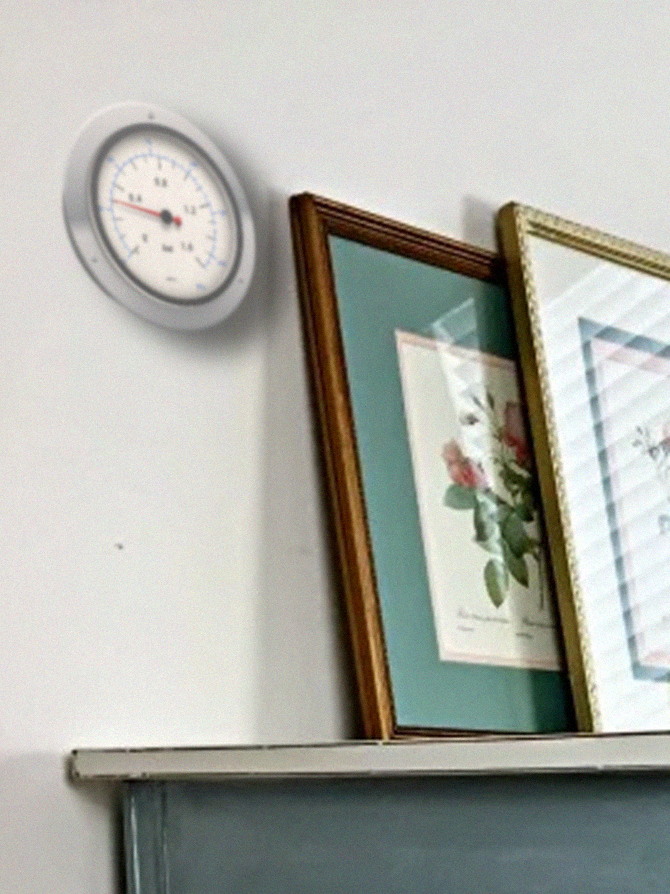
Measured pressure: 0.3 bar
